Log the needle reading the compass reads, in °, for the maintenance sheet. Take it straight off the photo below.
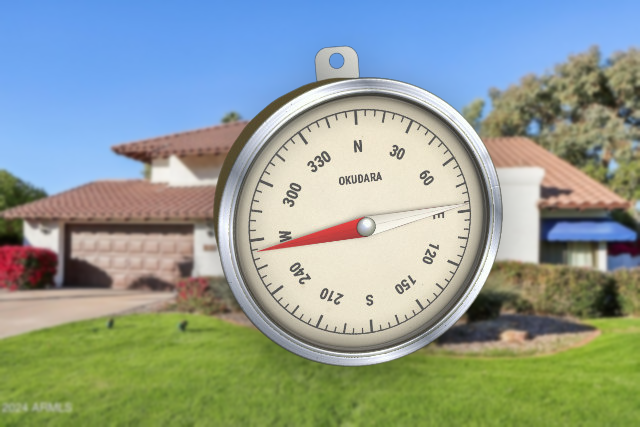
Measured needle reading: 265 °
